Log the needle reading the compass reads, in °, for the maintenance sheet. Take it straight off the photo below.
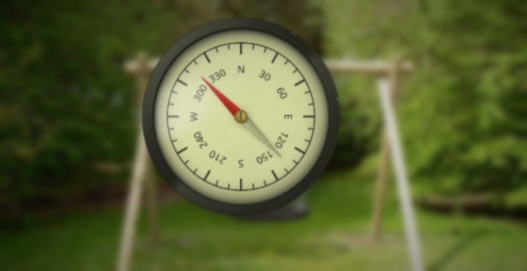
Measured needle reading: 315 °
